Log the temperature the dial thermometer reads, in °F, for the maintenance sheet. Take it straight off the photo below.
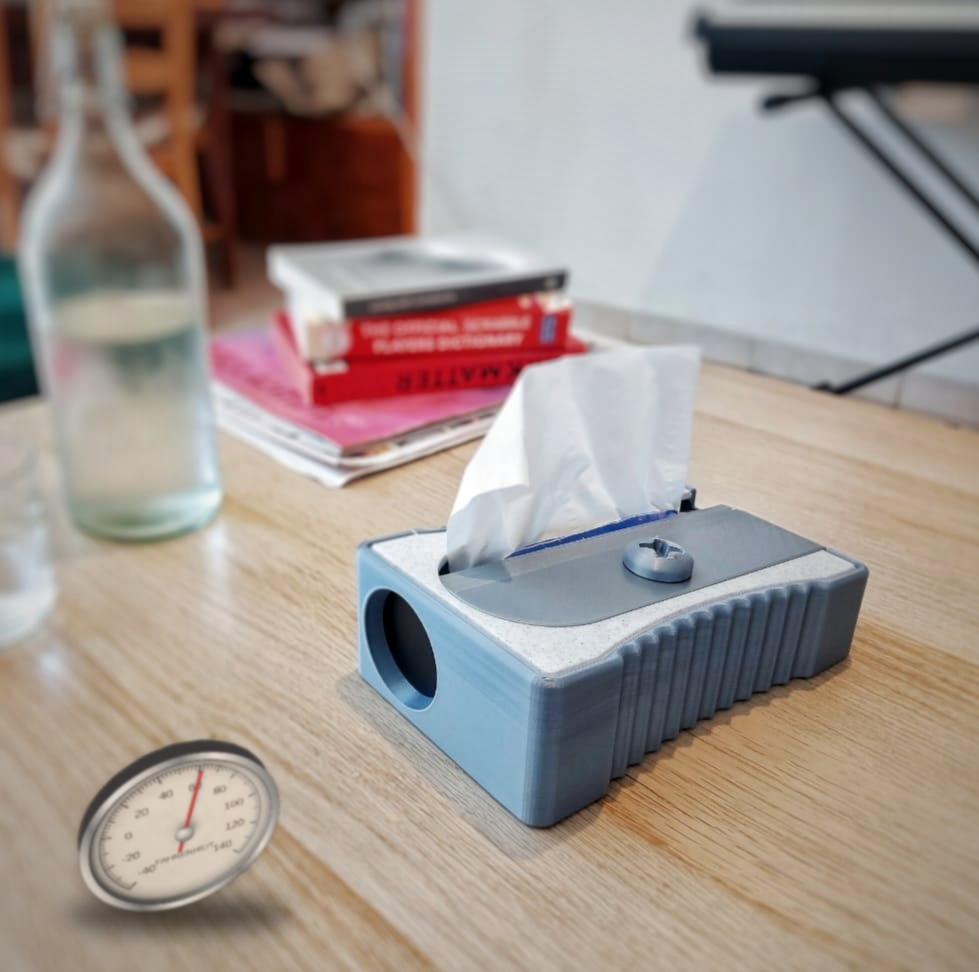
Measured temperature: 60 °F
